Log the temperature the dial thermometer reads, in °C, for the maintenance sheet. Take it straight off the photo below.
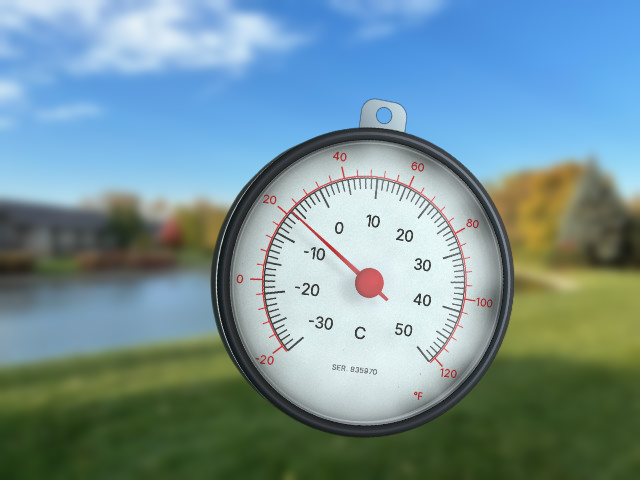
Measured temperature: -6 °C
